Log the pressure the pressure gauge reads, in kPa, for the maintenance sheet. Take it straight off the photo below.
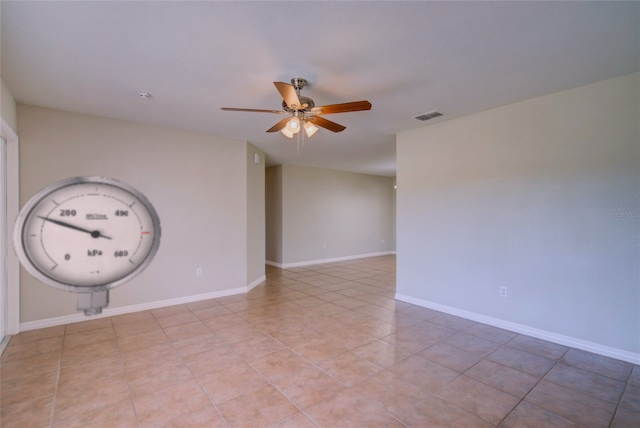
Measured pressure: 150 kPa
